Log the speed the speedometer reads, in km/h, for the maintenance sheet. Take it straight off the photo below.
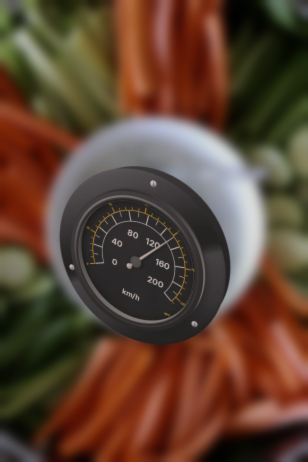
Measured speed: 130 km/h
